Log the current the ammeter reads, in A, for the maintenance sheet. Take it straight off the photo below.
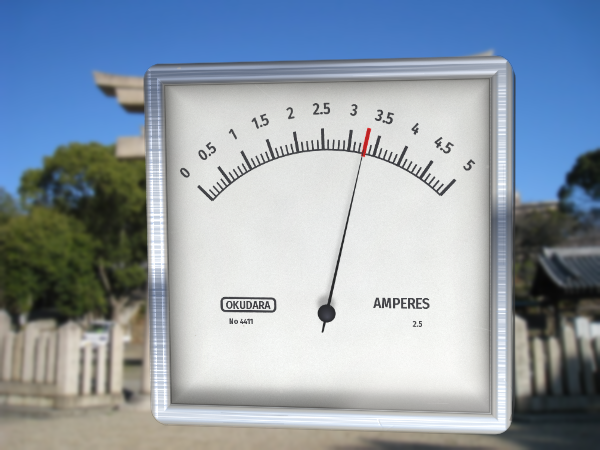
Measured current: 3.3 A
